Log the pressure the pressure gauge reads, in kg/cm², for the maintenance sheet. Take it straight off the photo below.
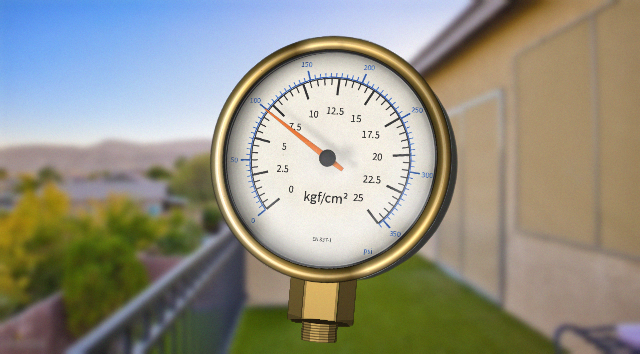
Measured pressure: 7 kg/cm²
